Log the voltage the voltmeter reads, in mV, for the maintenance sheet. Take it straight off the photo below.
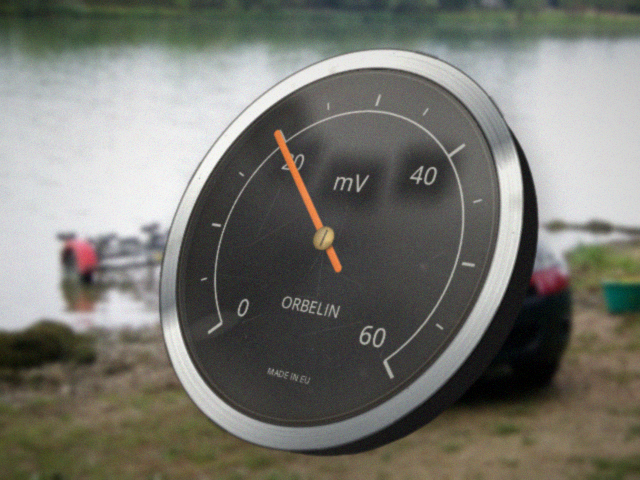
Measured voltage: 20 mV
